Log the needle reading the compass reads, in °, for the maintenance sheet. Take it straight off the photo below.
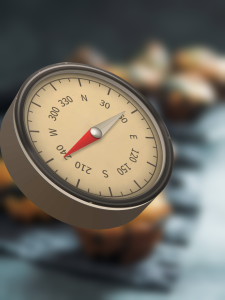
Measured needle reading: 235 °
